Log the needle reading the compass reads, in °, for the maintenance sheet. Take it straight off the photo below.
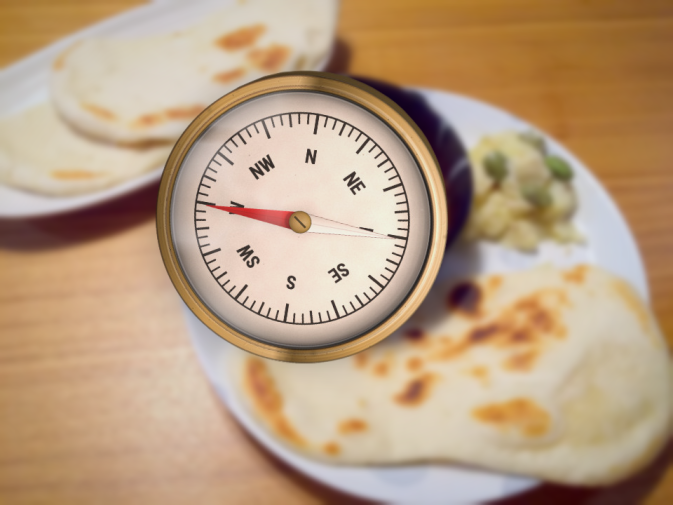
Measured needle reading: 270 °
